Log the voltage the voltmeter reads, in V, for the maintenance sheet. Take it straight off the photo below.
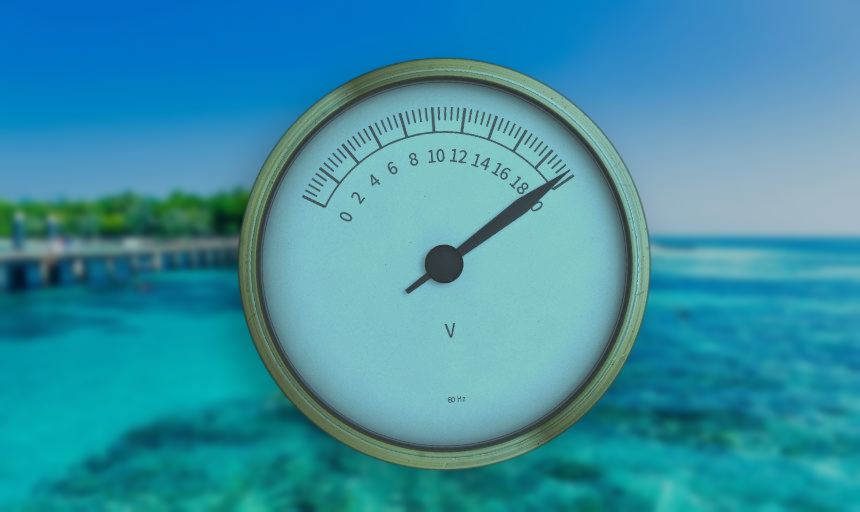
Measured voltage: 19.6 V
